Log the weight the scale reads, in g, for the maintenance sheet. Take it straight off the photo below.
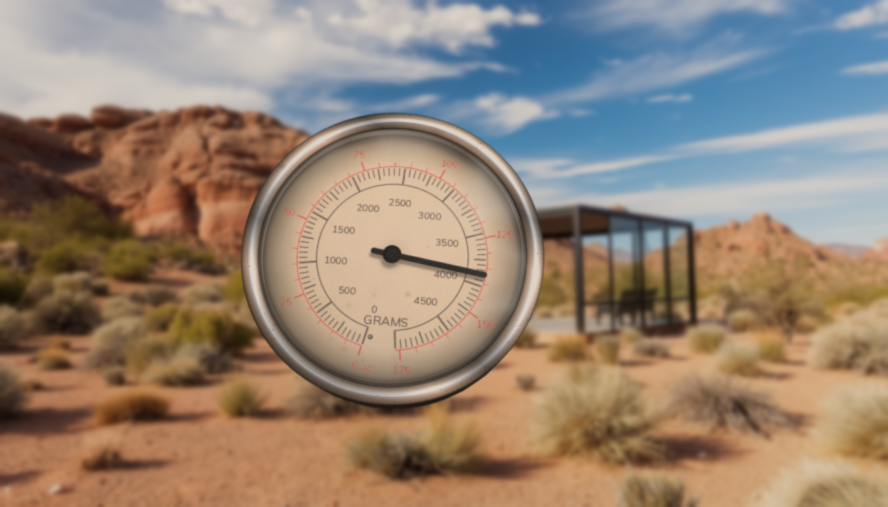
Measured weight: 3900 g
